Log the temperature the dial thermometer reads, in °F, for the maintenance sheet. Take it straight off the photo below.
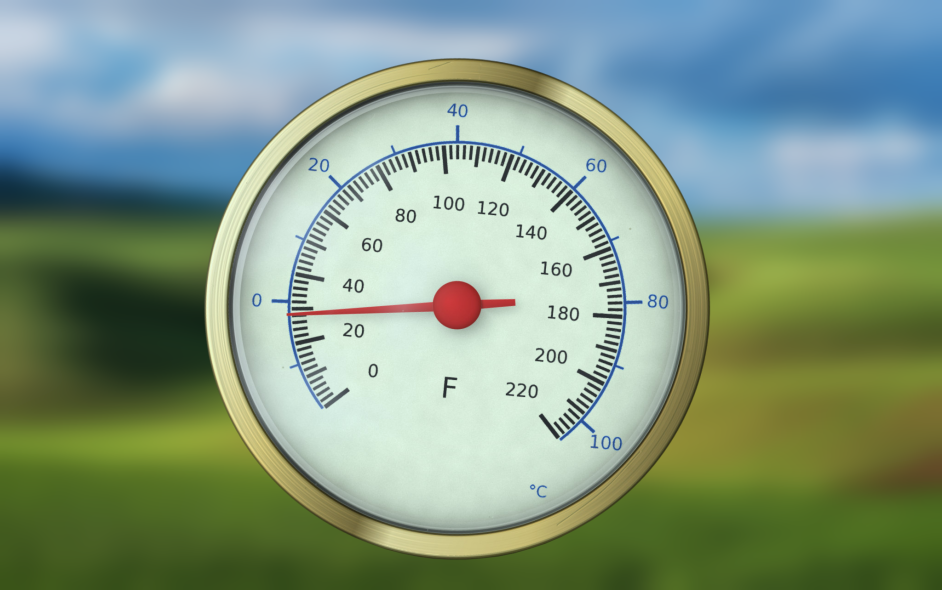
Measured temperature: 28 °F
